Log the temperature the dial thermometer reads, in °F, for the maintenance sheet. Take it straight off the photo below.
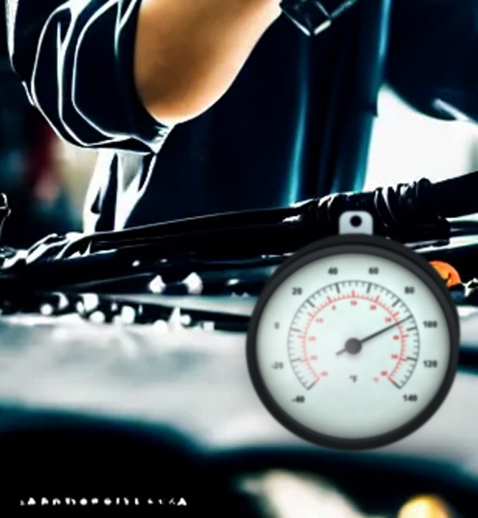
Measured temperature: 92 °F
